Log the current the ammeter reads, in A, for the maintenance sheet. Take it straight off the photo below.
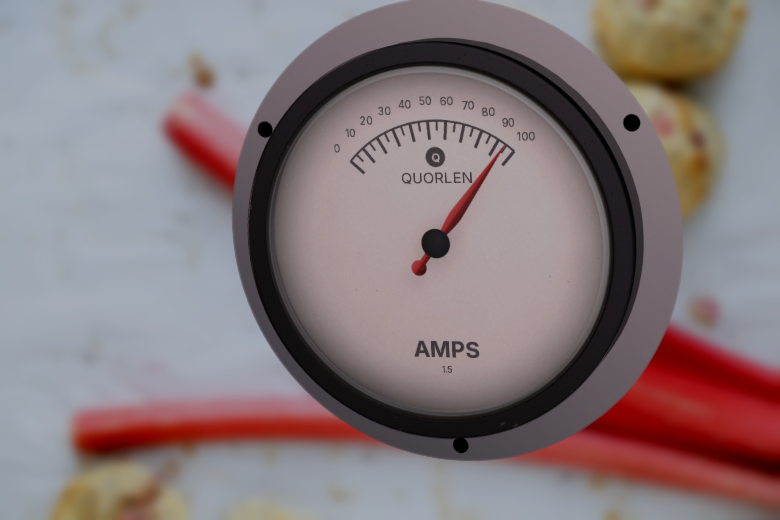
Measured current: 95 A
